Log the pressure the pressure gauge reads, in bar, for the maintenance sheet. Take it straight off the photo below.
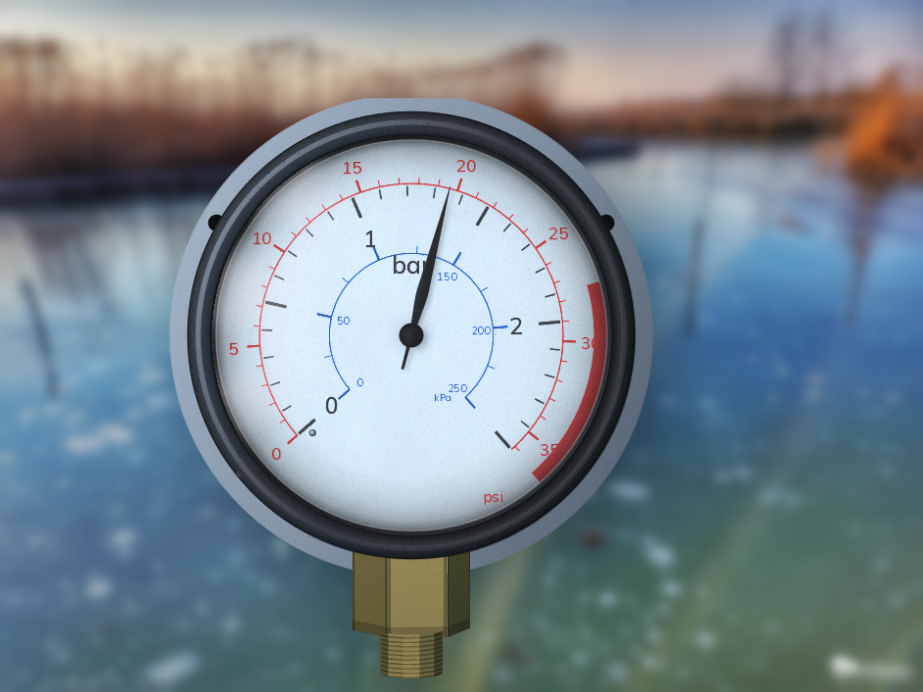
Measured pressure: 1.35 bar
